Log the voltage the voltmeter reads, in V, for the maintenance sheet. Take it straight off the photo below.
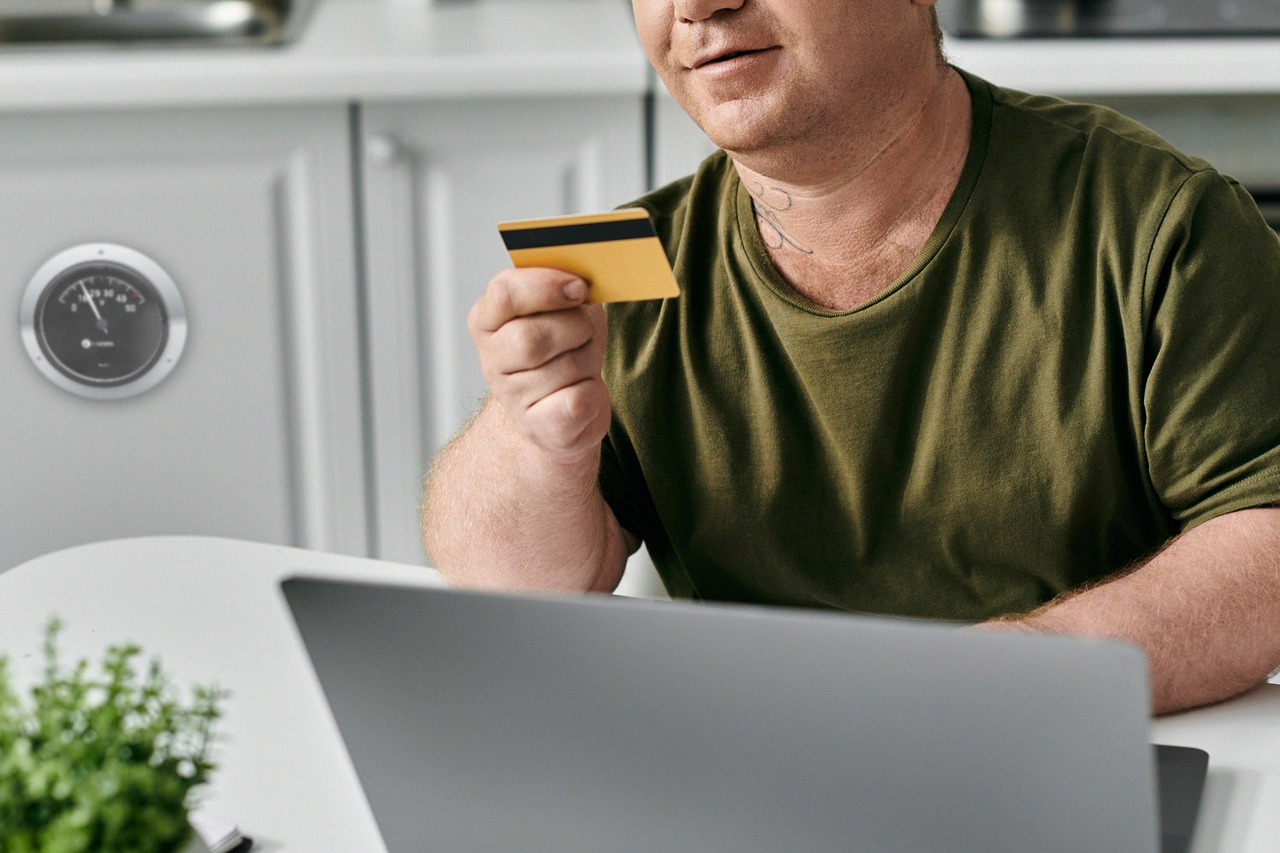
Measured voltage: 15 V
